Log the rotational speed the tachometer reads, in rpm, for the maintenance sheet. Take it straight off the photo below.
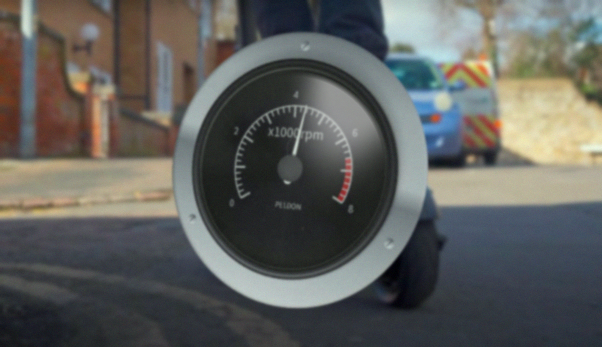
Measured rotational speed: 4400 rpm
